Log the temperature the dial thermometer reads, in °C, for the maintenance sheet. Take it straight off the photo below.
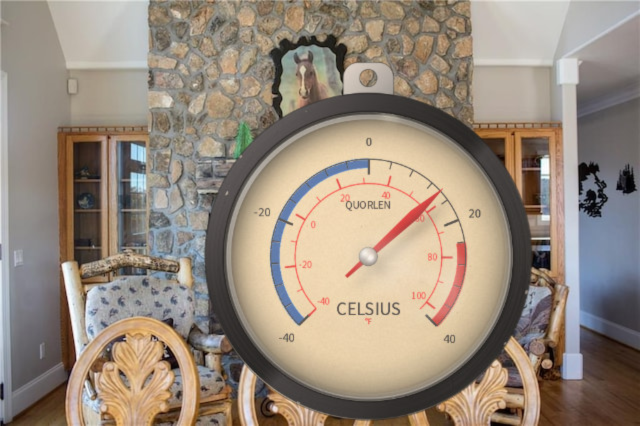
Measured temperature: 14 °C
